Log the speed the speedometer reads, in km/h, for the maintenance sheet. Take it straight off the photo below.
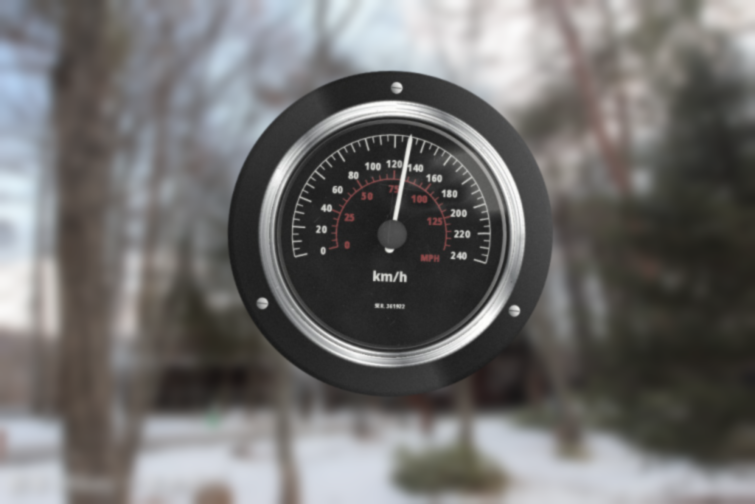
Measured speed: 130 km/h
